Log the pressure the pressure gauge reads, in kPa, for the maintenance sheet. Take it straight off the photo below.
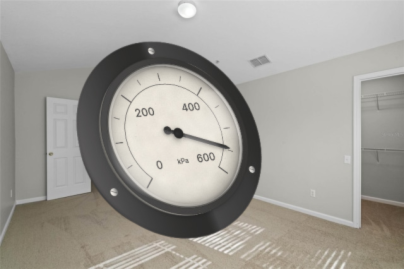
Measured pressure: 550 kPa
